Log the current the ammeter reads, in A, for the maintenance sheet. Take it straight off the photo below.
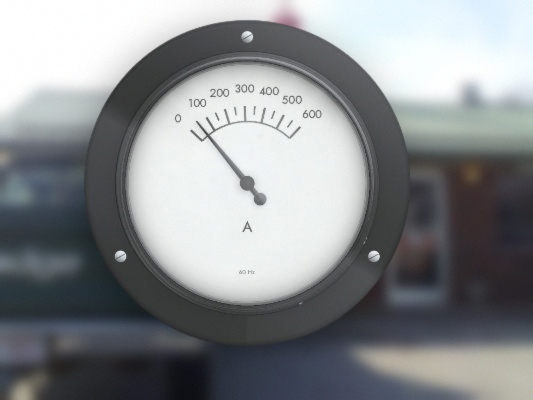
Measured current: 50 A
